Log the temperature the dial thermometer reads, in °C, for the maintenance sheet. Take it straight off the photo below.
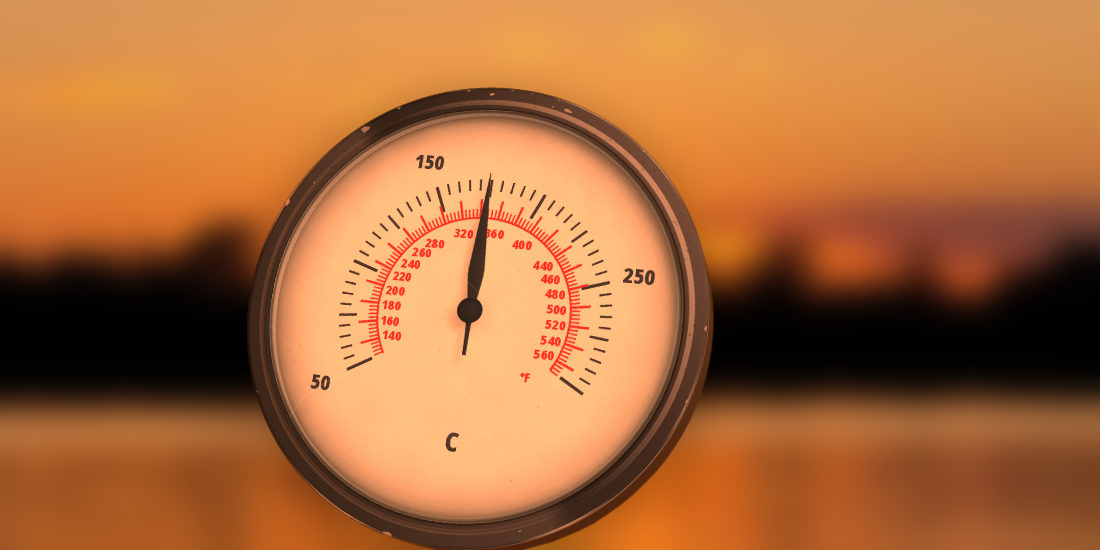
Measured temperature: 175 °C
